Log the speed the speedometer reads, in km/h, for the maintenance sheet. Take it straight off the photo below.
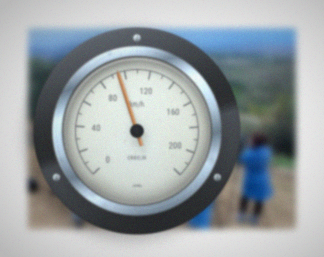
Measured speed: 95 km/h
